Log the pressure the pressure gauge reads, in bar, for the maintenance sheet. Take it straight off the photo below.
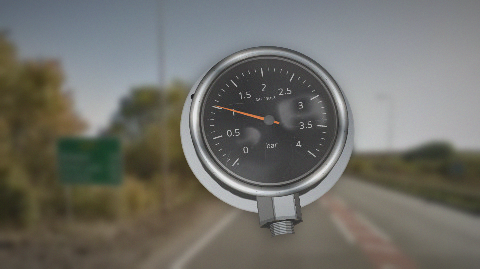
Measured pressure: 1 bar
